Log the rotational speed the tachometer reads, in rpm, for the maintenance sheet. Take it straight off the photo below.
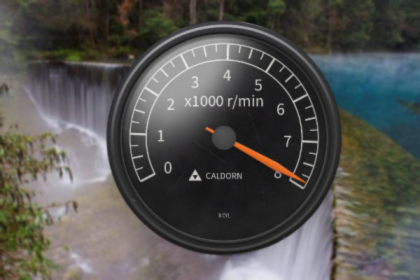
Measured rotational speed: 7875 rpm
